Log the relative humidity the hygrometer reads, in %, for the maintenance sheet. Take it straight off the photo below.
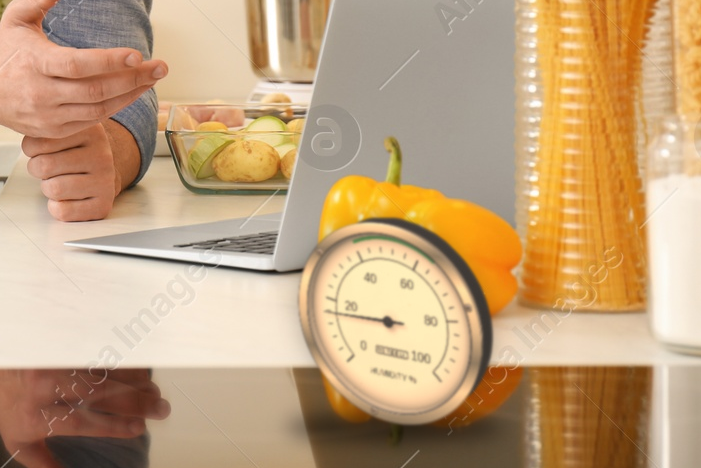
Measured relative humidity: 16 %
